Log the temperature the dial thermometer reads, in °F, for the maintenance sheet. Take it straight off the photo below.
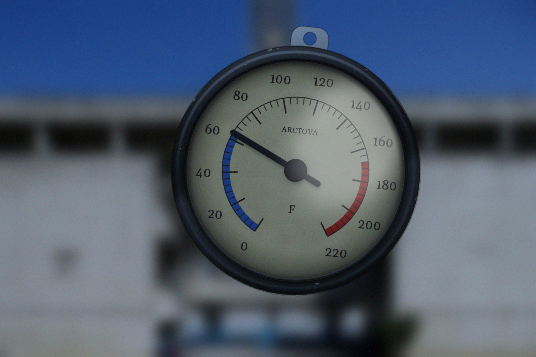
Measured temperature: 64 °F
